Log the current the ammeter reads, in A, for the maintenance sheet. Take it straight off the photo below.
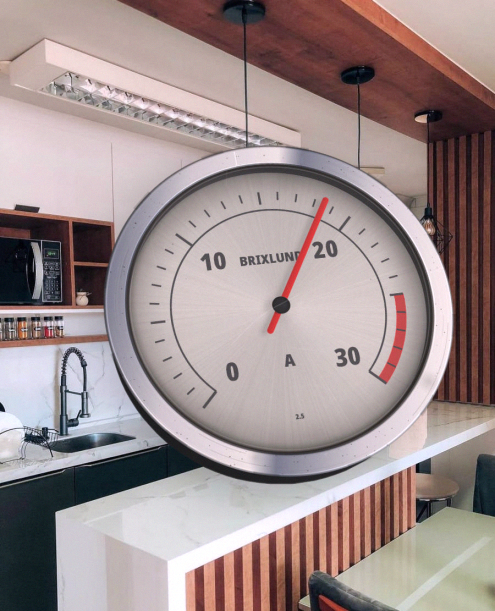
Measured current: 18.5 A
